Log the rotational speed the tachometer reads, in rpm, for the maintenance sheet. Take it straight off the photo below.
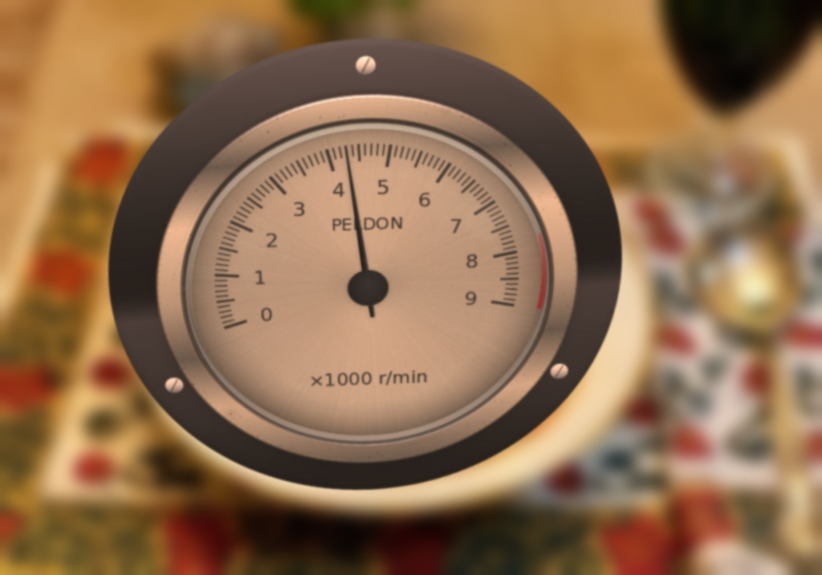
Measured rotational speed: 4300 rpm
